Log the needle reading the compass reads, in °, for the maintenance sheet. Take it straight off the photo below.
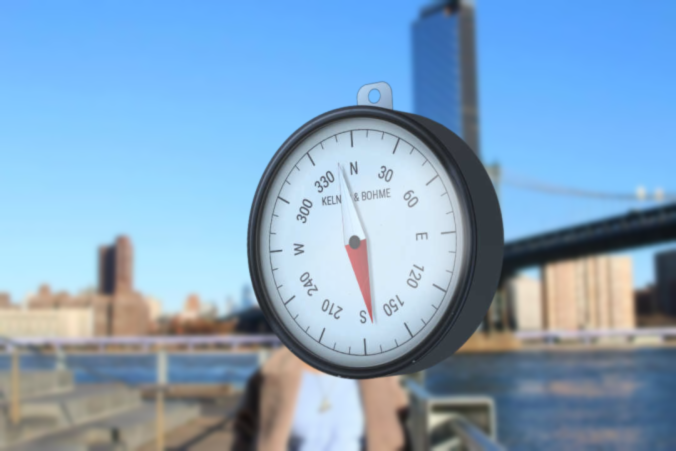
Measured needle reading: 170 °
